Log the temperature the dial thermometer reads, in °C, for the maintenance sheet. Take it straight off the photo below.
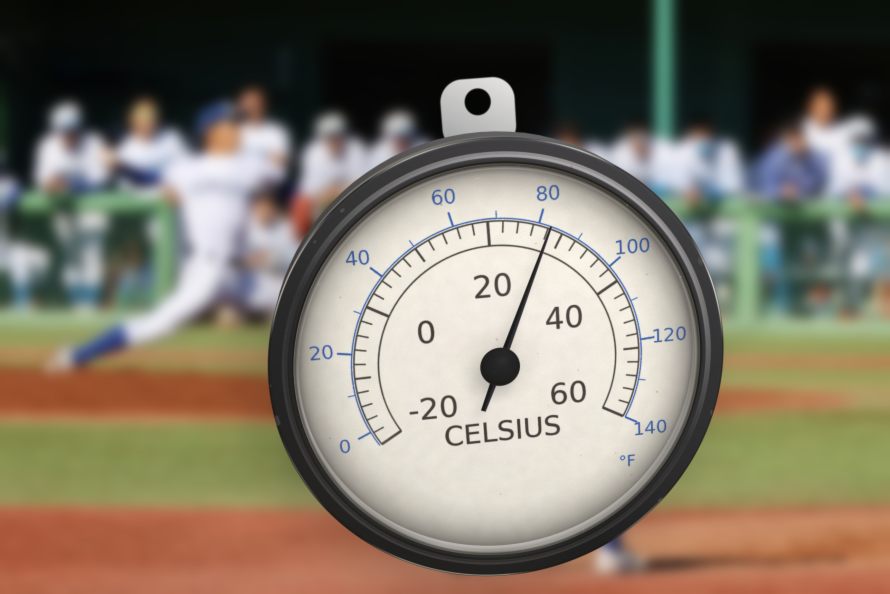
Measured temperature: 28 °C
